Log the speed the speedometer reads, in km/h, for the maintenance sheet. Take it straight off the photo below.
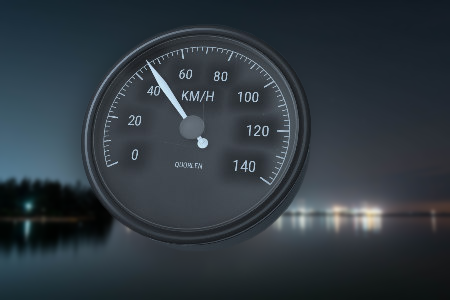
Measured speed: 46 km/h
